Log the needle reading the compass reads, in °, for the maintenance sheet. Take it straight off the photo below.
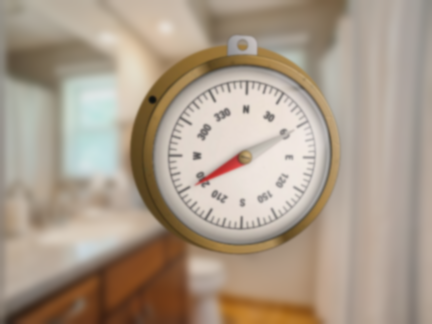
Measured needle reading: 240 °
